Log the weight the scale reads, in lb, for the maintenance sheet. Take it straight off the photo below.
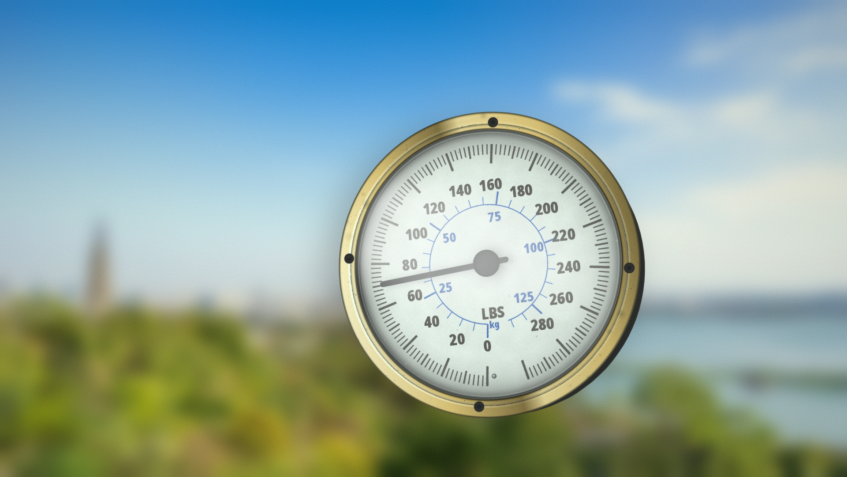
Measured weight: 70 lb
